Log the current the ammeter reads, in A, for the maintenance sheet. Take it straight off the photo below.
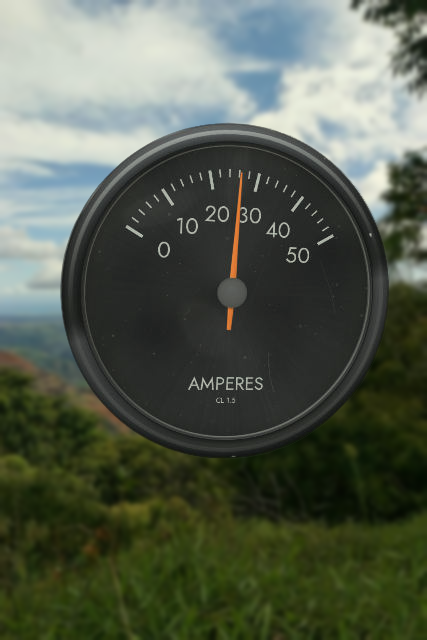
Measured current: 26 A
